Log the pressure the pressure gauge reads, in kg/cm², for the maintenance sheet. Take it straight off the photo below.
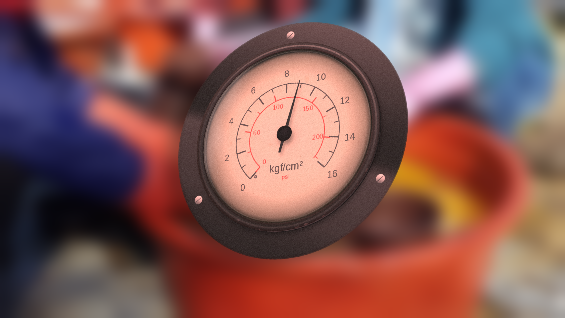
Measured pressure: 9 kg/cm²
